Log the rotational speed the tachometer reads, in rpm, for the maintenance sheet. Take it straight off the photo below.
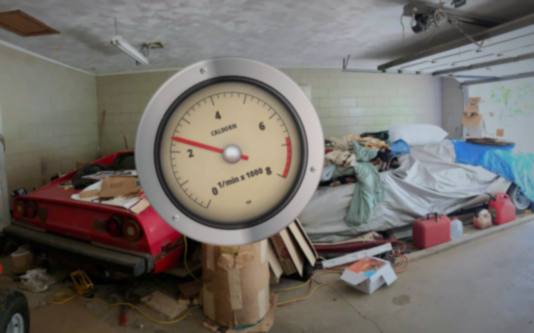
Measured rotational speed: 2400 rpm
